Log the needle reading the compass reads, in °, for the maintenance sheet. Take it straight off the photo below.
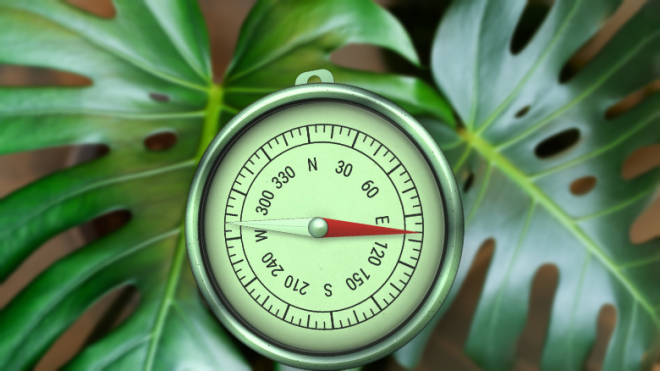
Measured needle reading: 100 °
